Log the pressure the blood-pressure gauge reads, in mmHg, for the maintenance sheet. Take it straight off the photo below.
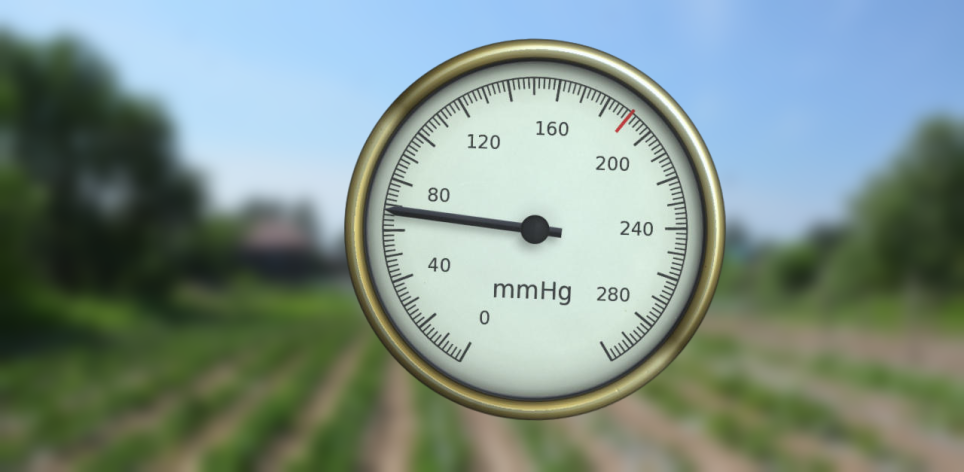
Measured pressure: 68 mmHg
